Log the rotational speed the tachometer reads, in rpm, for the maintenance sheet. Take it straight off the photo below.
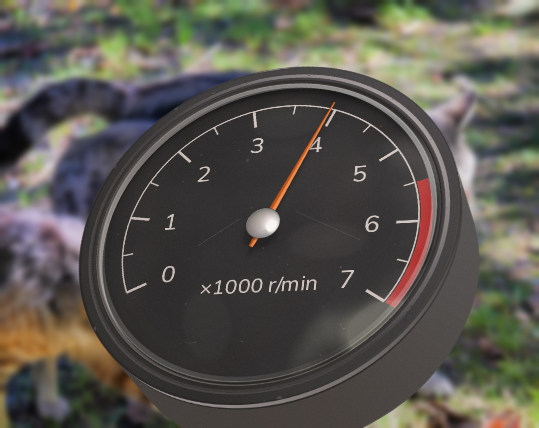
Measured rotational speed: 4000 rpm
